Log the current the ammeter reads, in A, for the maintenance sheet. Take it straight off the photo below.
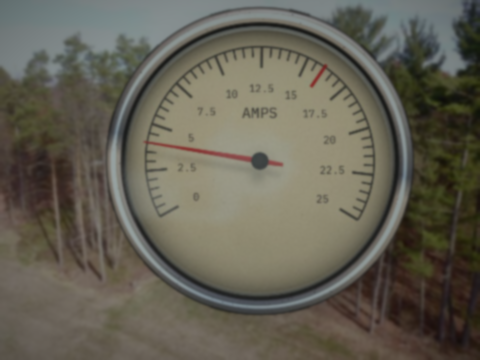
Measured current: 4 A
